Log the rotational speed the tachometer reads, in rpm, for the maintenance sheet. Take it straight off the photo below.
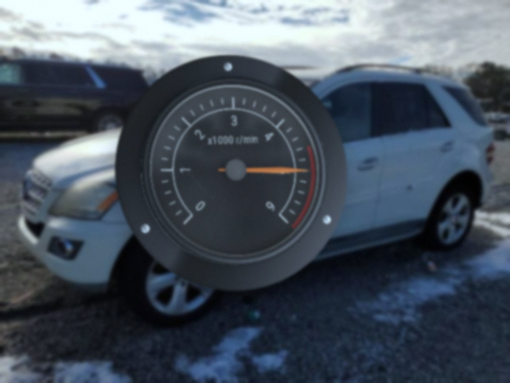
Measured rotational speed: 5000 rpm
